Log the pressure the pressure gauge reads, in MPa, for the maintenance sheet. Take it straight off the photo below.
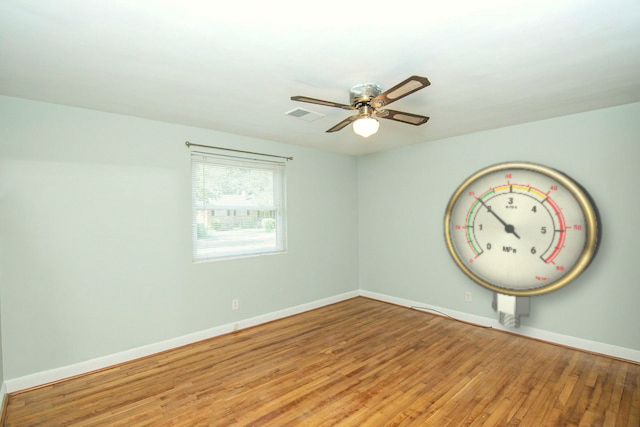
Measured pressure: 2 MPa
